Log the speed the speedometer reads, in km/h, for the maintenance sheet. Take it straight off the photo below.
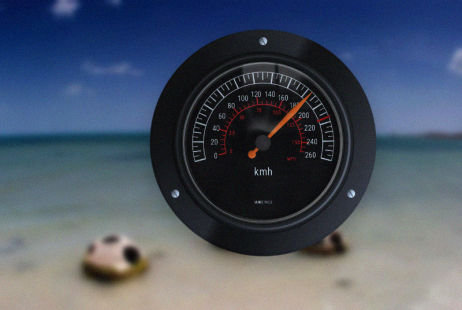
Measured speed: 185 km/h
